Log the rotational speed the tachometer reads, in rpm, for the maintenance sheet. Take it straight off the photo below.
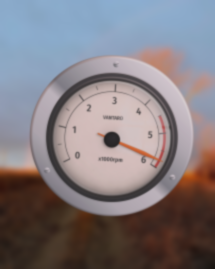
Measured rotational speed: 5750 rpm
